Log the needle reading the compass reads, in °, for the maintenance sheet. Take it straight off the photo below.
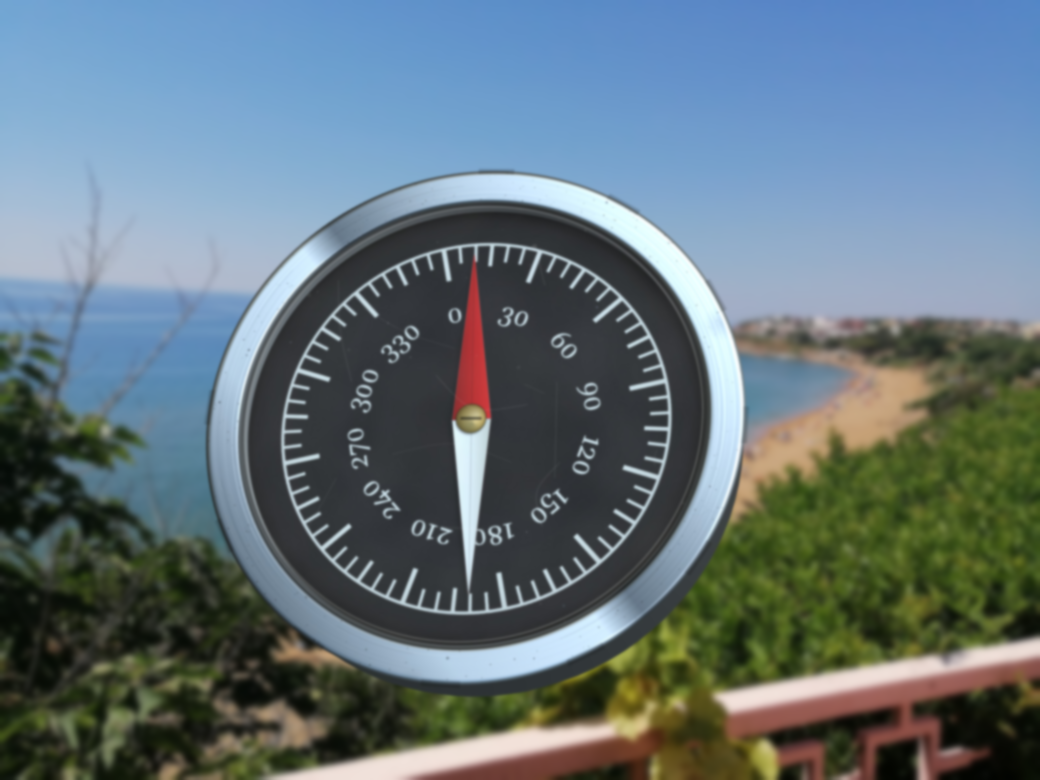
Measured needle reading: 10 °
